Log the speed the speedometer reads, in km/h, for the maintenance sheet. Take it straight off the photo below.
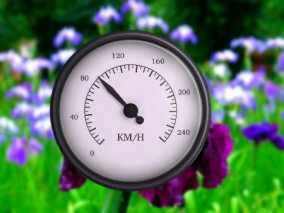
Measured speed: 90 km/h
